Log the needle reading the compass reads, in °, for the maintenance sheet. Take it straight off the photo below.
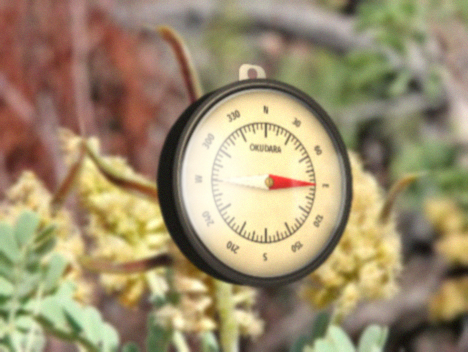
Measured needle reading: 90 °
